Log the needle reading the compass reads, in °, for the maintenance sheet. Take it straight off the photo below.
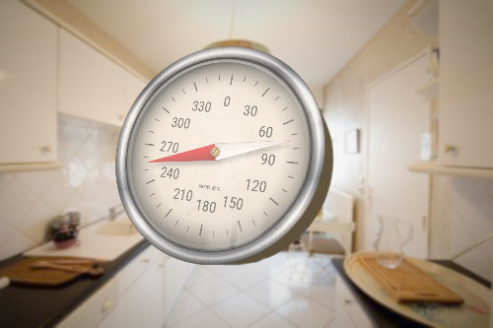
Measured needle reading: 255 °
